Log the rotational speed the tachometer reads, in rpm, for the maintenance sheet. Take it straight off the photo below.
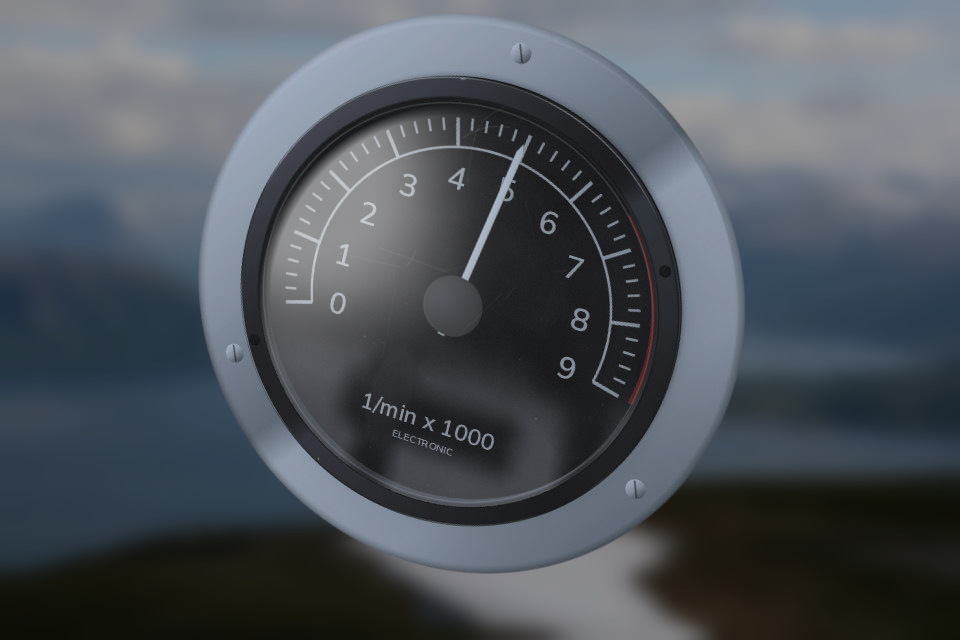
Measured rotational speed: 5000 rpm
